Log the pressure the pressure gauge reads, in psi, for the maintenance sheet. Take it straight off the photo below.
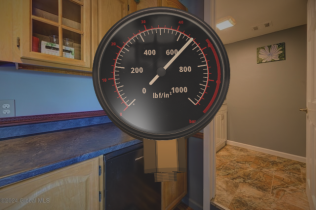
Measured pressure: 660 psi
